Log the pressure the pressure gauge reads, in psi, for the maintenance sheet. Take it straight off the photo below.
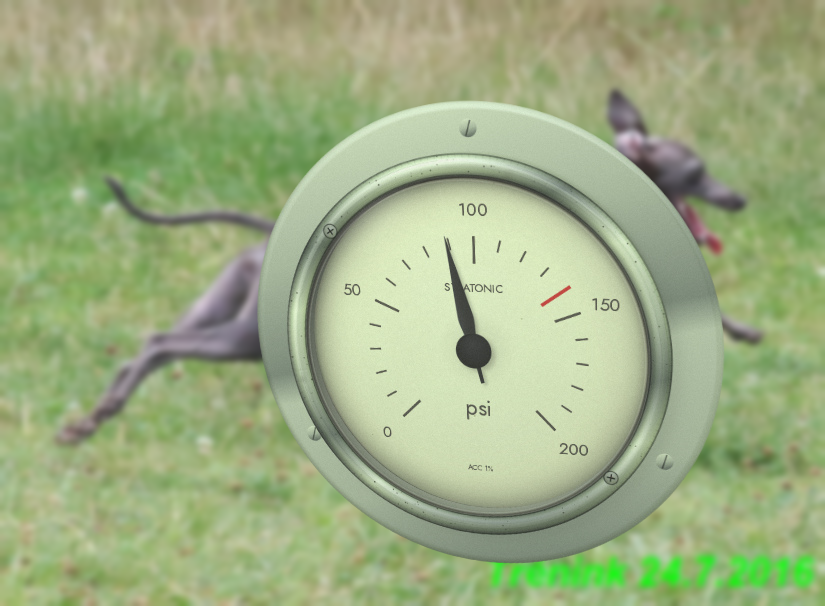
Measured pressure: 90 psi
